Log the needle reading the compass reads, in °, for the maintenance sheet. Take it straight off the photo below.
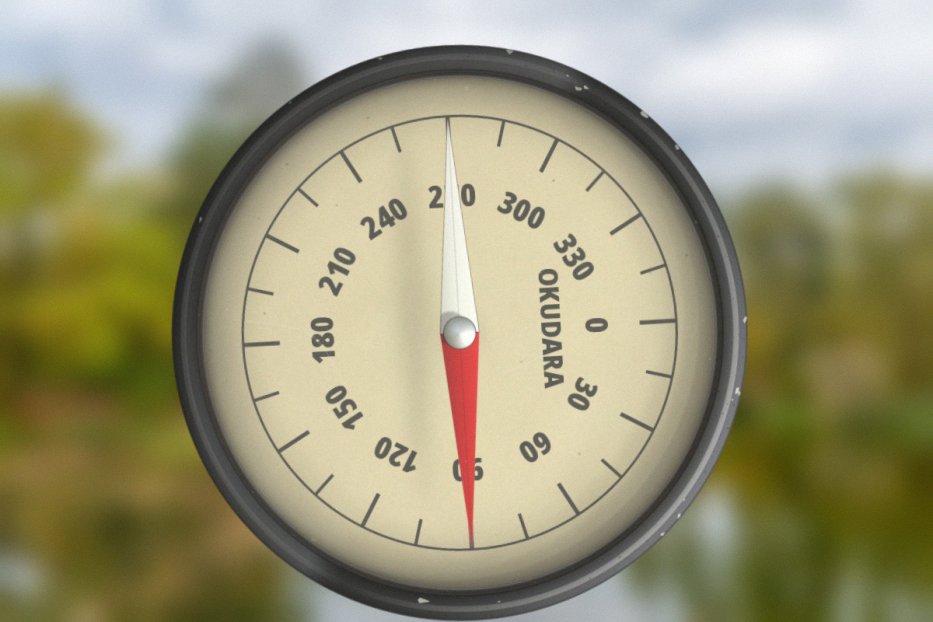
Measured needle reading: 90 °
